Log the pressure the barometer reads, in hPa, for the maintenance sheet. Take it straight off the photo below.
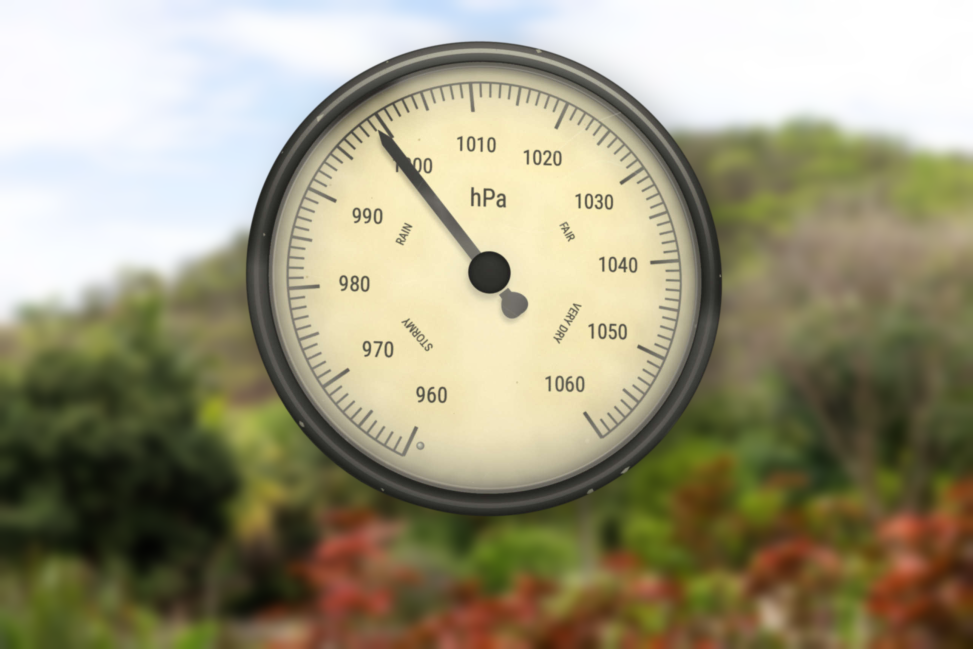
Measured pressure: 999 hPa
